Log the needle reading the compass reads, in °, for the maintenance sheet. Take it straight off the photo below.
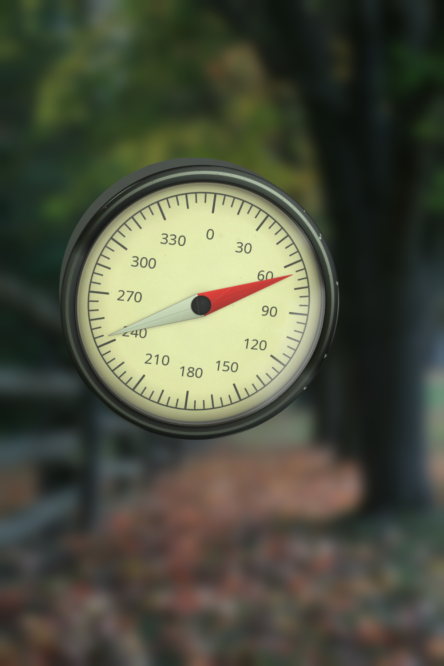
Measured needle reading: 65 °
